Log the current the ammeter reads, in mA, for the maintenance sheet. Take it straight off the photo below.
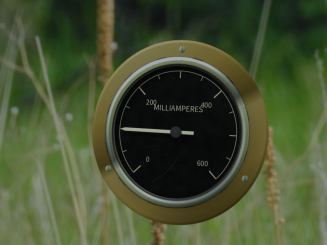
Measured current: 100 mA
